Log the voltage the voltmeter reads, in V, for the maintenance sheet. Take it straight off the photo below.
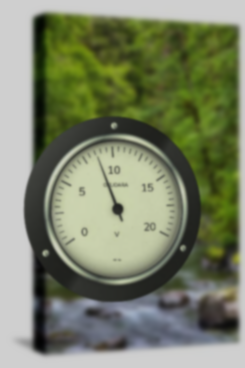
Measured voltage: 8.5 V
